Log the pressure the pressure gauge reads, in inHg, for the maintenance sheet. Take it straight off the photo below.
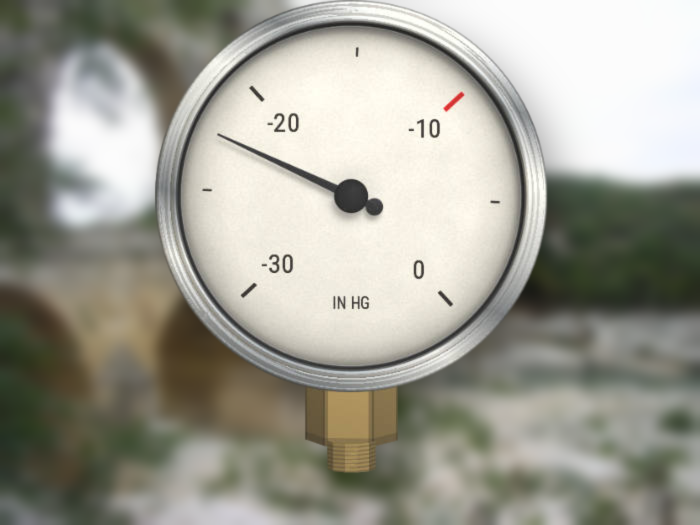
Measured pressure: -22.5 inHg
